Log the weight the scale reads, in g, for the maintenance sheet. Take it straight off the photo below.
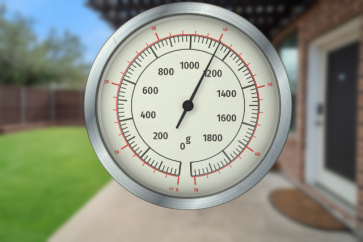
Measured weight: 1140 g
